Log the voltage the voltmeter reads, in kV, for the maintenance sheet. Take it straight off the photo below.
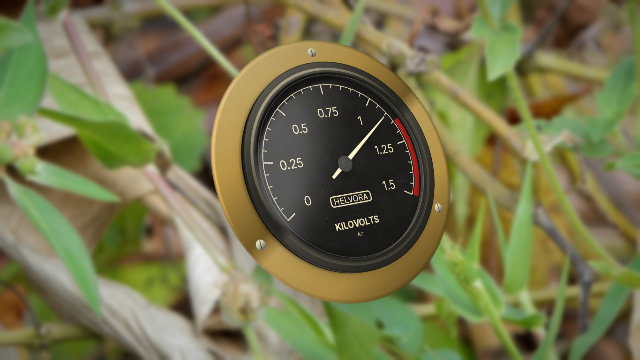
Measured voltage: 1.1 kV
